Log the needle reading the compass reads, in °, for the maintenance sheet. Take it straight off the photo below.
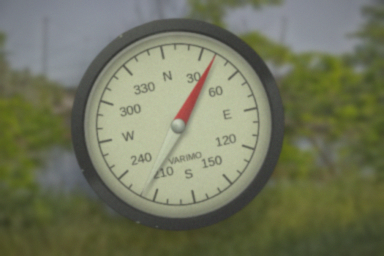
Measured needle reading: 40 °
